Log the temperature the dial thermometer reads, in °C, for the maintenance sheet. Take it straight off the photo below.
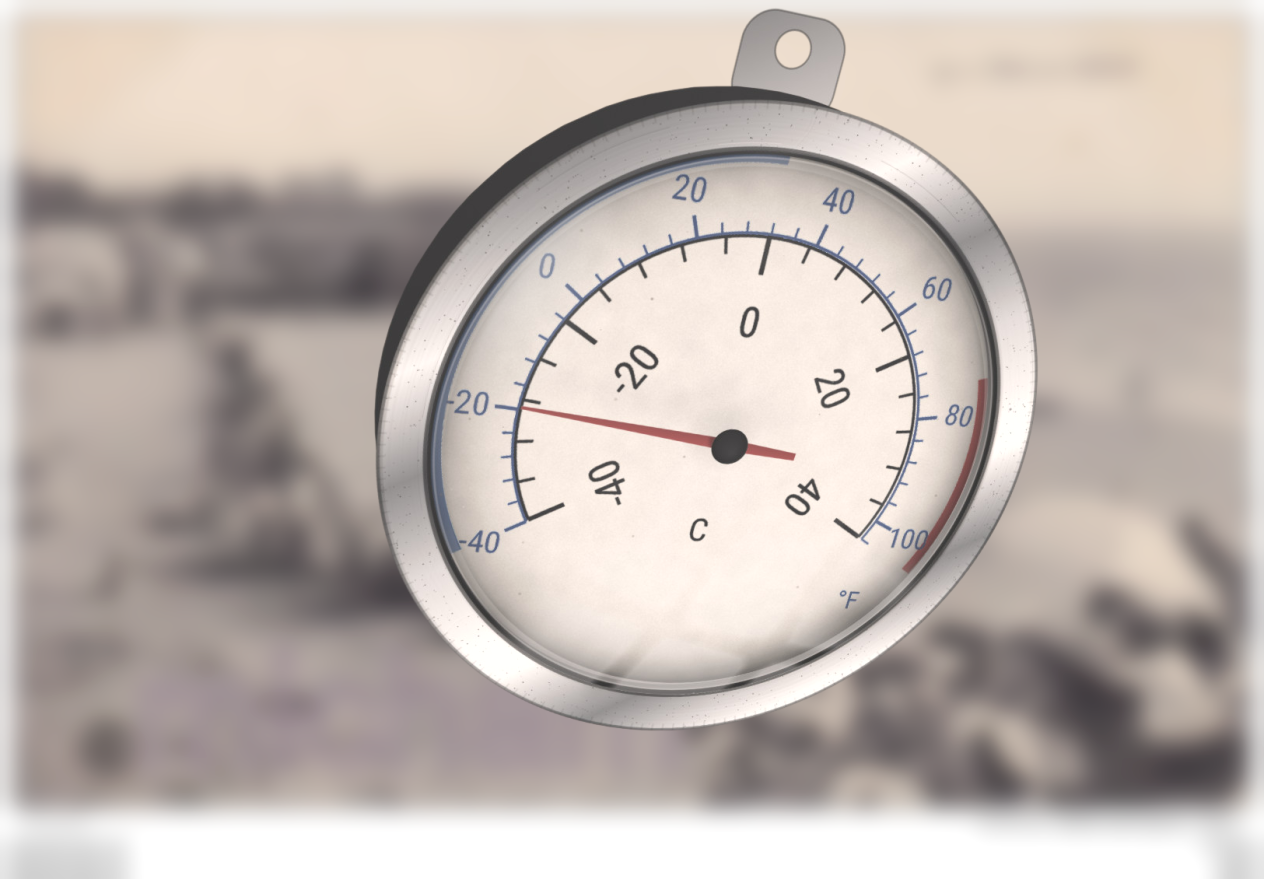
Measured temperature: -28 °C
